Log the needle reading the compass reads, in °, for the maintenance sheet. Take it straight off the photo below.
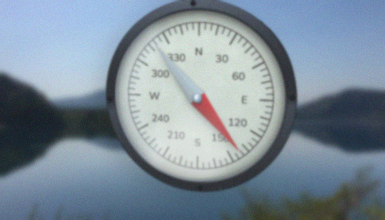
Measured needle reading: 140 °
